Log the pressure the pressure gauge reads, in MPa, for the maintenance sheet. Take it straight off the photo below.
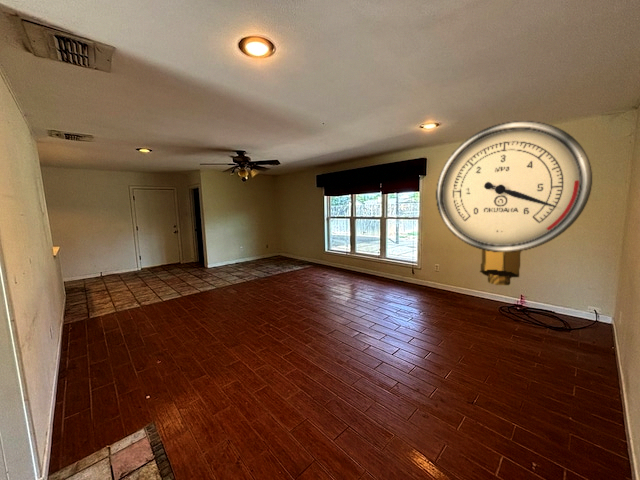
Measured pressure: 5.5 MPa
